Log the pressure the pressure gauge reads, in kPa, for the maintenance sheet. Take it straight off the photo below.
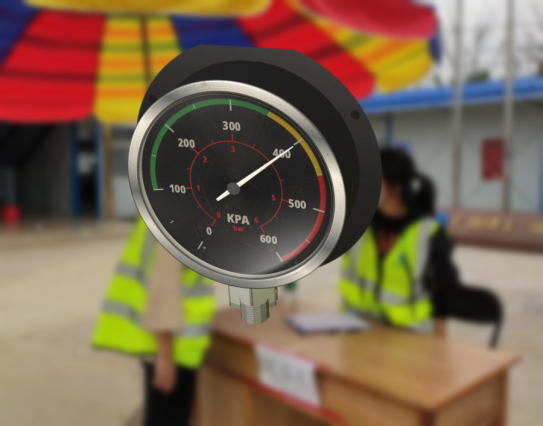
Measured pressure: 400 kPa
